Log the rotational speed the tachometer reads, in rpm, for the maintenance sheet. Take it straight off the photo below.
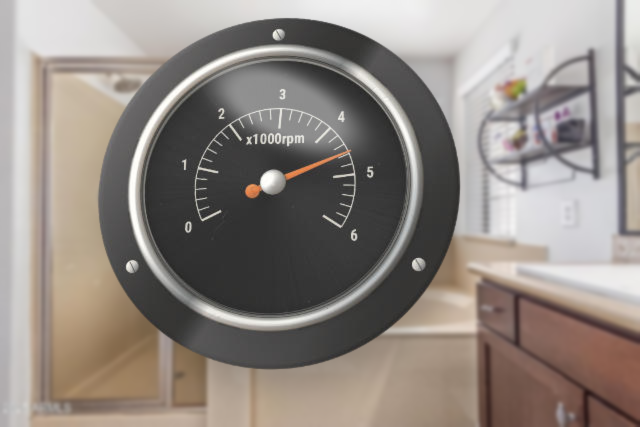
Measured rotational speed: 4600 rpm
